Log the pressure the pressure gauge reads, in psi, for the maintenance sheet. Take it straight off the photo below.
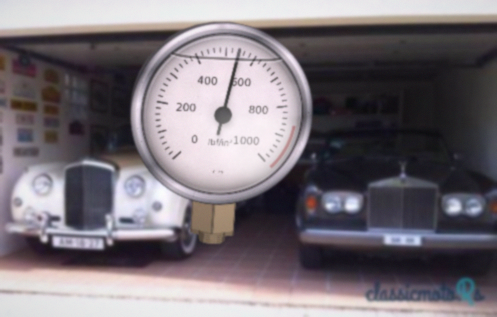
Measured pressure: 540 psi
